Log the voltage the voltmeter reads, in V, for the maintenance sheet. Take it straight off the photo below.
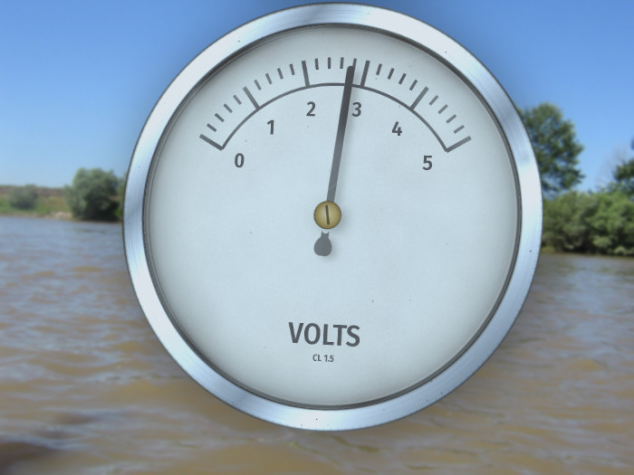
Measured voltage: 2.8 V
